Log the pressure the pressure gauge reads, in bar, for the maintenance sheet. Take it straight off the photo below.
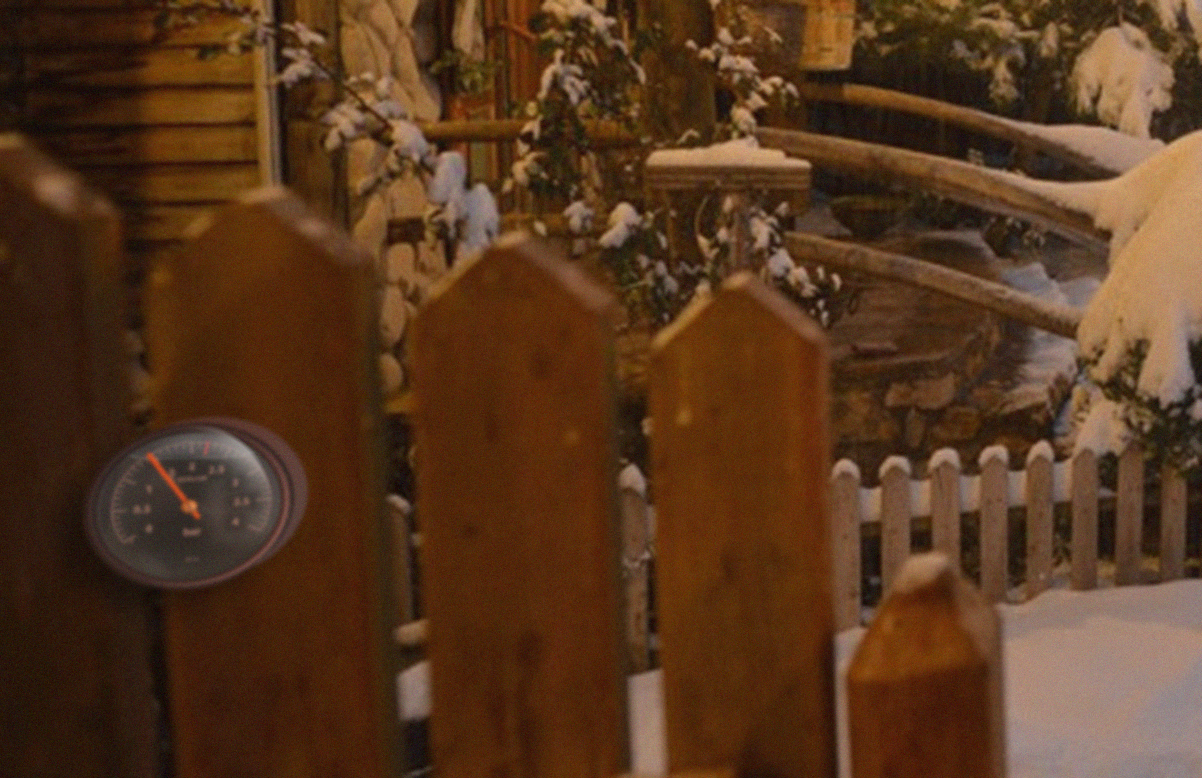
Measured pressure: 1.5 bar
